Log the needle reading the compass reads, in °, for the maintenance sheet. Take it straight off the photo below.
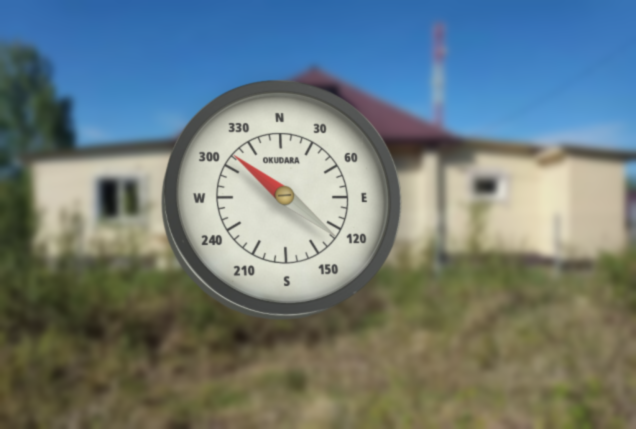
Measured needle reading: 310 °
